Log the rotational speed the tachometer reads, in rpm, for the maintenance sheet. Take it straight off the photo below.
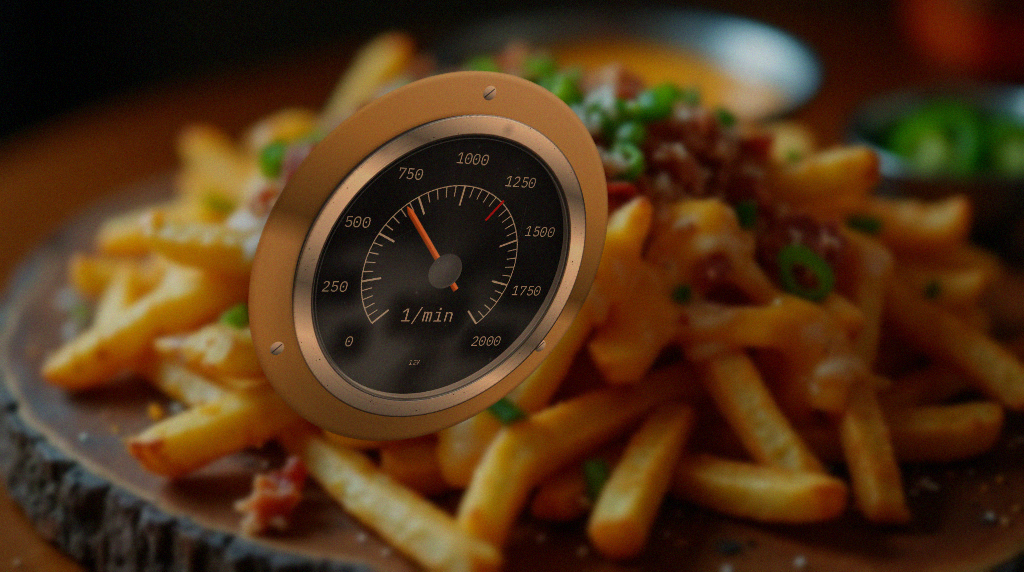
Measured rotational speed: 675 rpm
